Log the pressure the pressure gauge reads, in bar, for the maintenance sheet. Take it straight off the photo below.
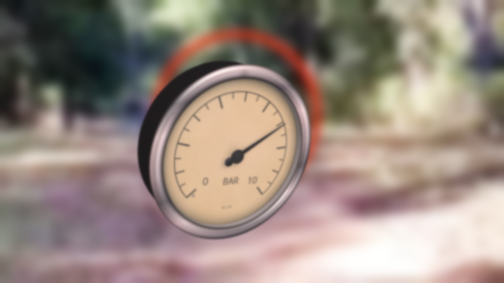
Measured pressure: 7 bar
